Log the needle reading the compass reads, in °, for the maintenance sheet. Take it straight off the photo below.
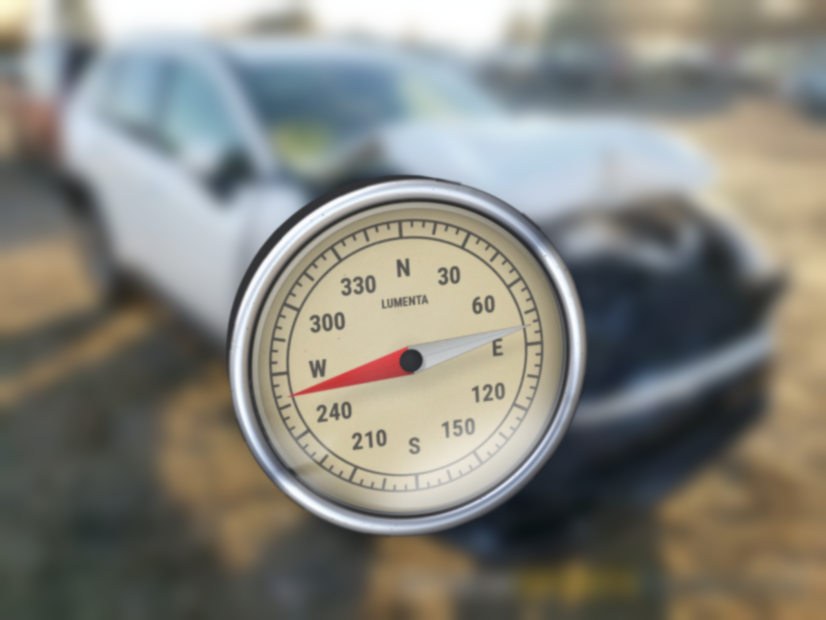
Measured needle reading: 260 °
